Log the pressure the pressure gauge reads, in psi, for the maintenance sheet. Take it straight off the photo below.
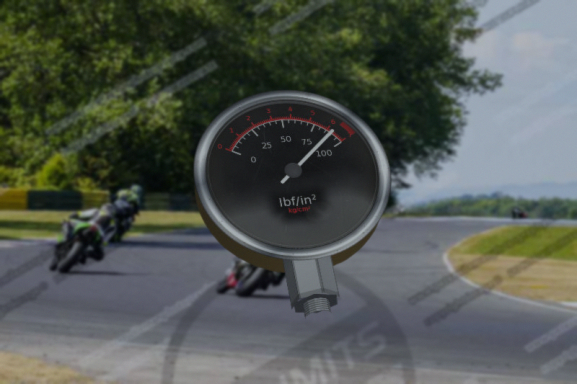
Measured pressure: 90 psi
